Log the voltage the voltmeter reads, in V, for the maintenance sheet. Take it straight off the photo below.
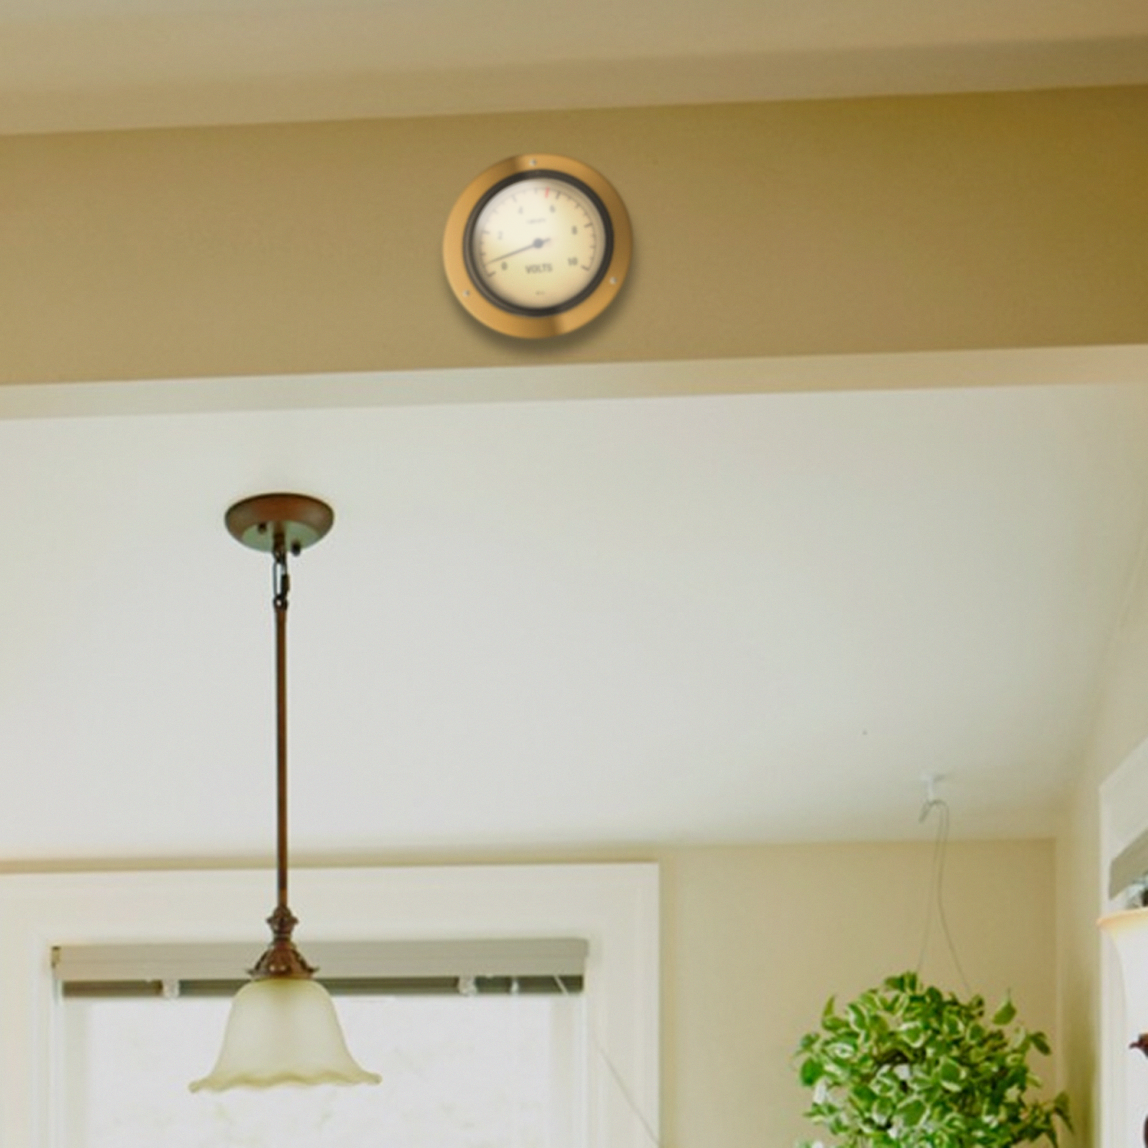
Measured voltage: 0.5 V
